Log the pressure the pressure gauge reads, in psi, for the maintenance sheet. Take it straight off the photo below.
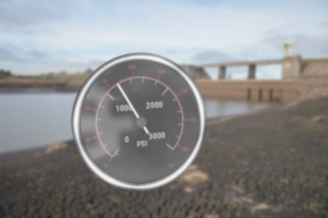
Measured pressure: 1200 psi
